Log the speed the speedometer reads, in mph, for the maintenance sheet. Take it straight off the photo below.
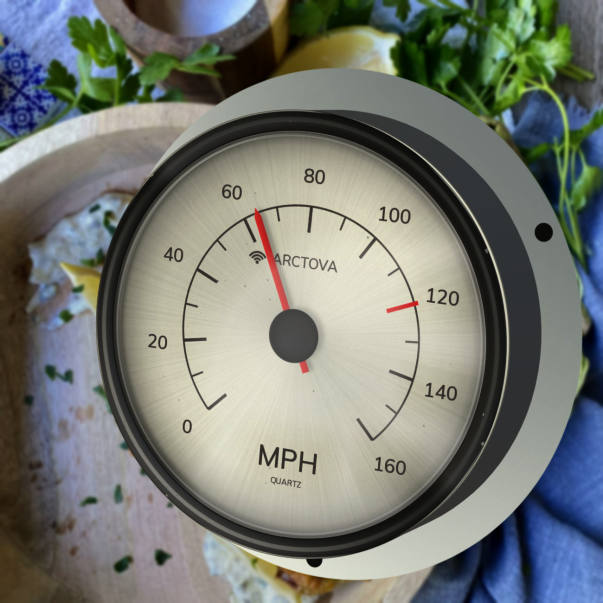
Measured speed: 65 mph
